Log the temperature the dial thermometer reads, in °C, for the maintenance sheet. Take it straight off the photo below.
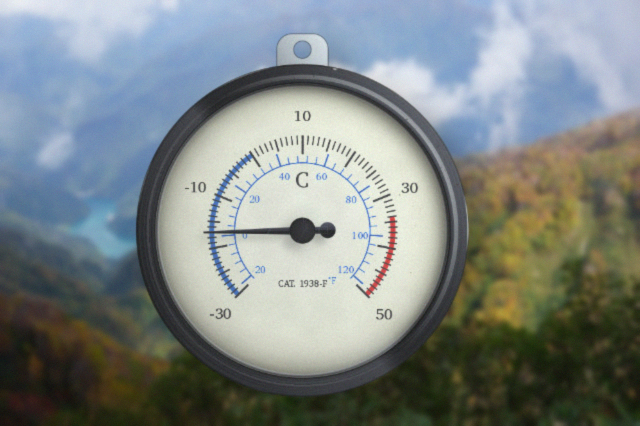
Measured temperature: -17 °C
